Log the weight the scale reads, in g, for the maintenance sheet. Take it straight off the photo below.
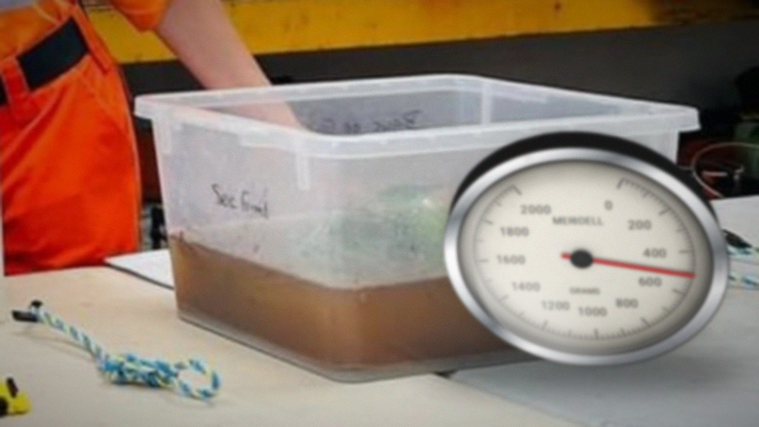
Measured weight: 500 g
